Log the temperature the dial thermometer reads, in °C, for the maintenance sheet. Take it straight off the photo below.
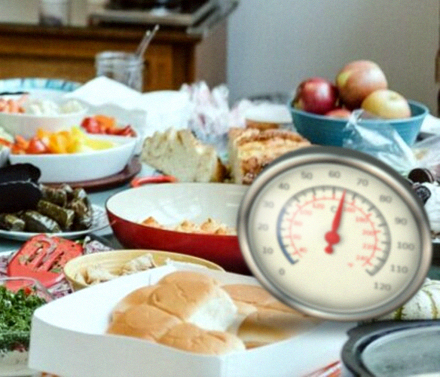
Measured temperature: 65 °C
